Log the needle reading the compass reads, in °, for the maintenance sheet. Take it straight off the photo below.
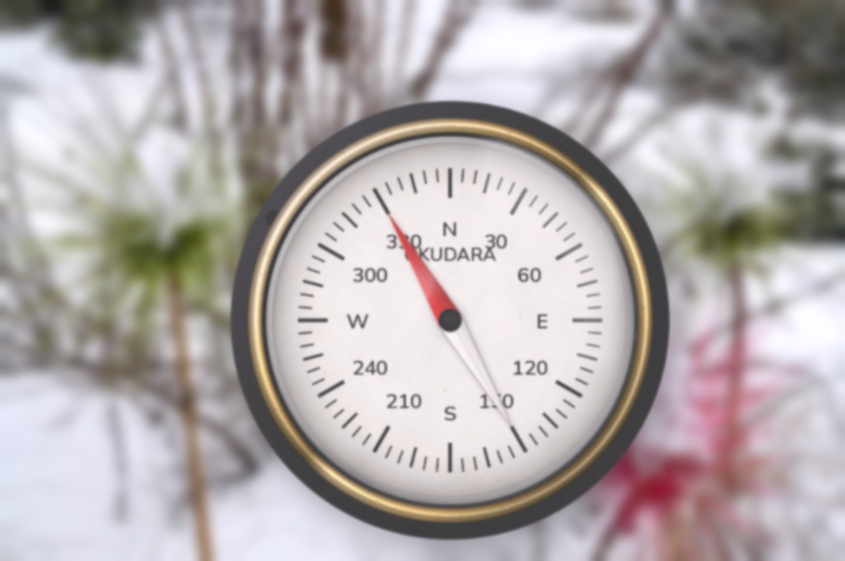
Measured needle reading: 330 °
